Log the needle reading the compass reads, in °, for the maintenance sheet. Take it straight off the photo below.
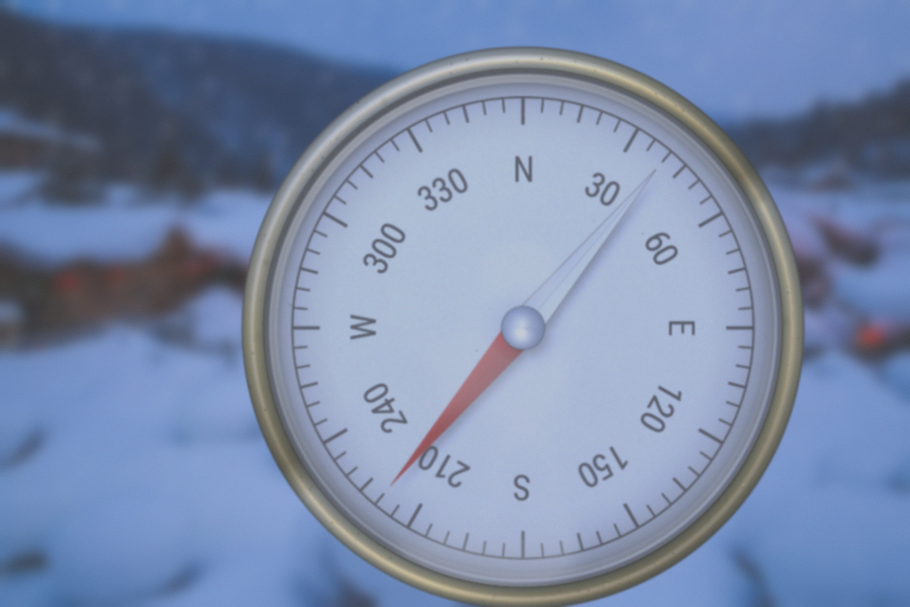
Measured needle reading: 220 °
